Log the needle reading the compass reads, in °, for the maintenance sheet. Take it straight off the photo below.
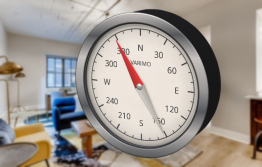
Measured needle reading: 330 °
